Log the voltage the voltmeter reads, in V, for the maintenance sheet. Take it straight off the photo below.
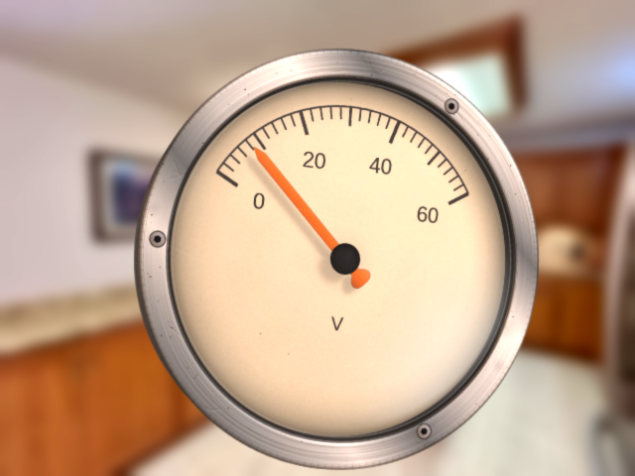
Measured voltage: 8 V
